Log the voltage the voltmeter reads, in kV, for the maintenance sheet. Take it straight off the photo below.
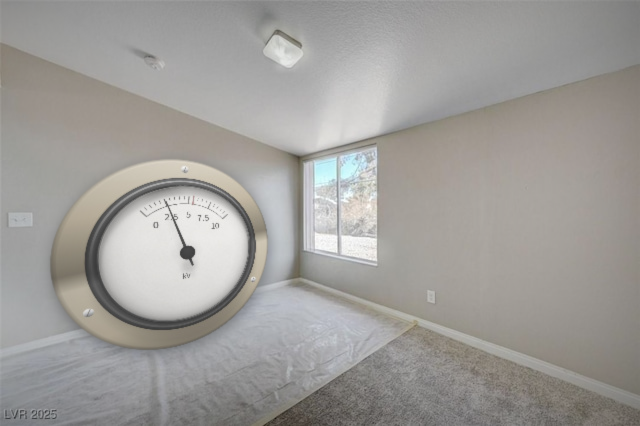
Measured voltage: 2.5 kV
